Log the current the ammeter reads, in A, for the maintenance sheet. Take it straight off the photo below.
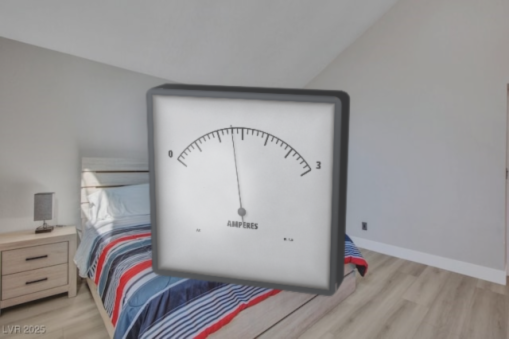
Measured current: 1.3 A
